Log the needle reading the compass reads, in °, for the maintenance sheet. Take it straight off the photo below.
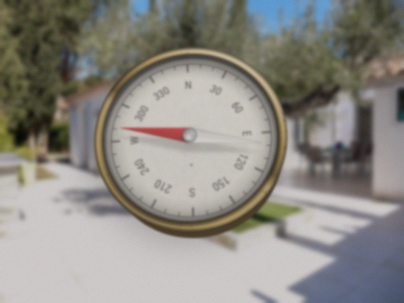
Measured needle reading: 280 °
